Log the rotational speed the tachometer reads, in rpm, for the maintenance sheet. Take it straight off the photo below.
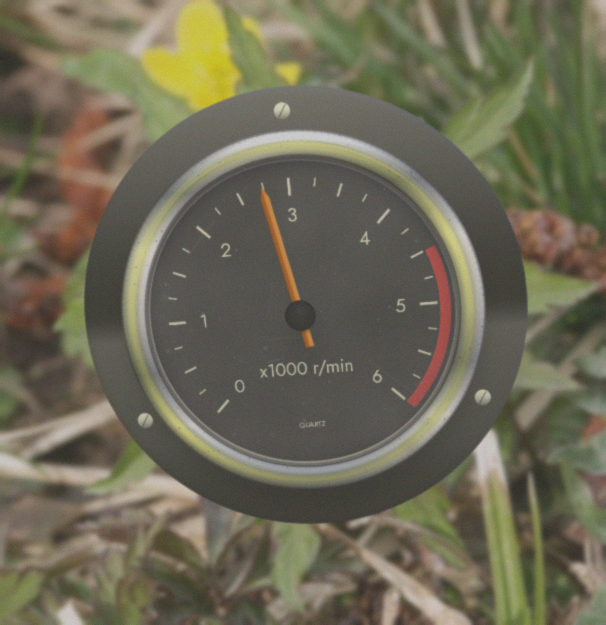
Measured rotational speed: 2750 rpm
